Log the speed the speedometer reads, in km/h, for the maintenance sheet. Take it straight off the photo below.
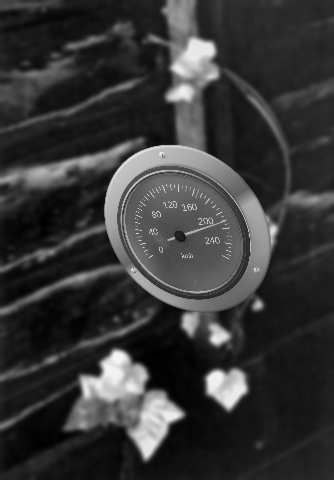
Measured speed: 210 km/h
